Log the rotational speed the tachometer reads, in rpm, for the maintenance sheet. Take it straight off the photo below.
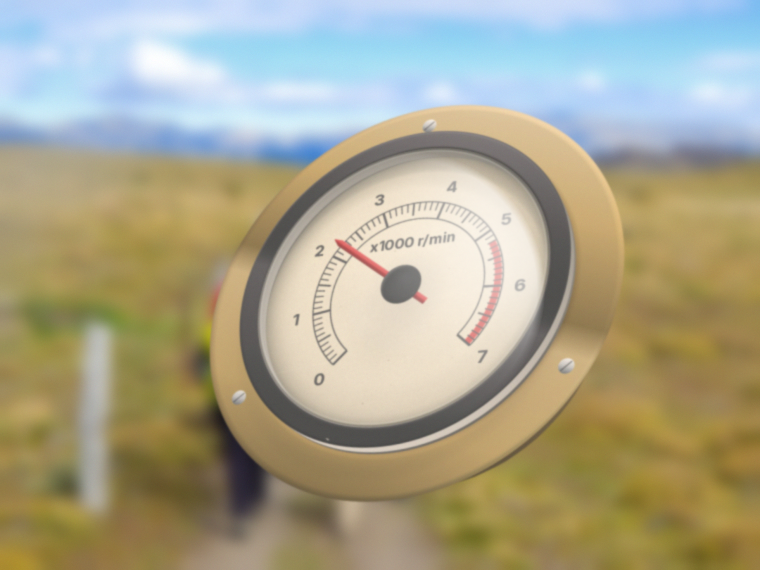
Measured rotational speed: 2200 rpm
